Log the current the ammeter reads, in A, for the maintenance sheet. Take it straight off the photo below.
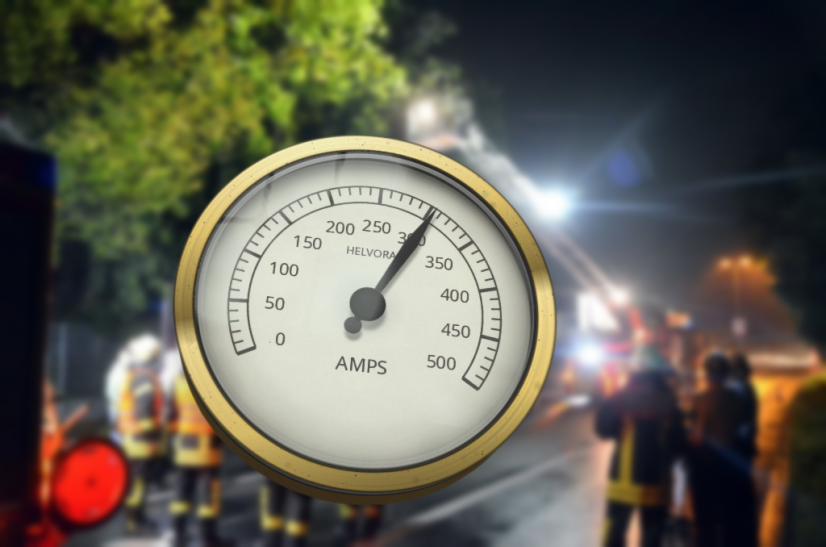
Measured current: 305 A
